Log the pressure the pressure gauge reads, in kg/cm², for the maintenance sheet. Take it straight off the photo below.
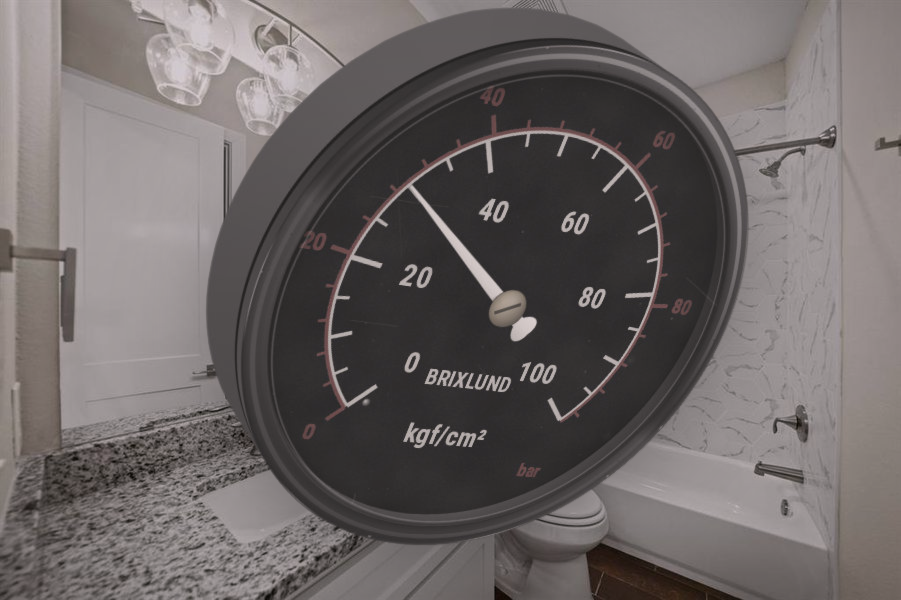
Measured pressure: 30 kg/cm²
